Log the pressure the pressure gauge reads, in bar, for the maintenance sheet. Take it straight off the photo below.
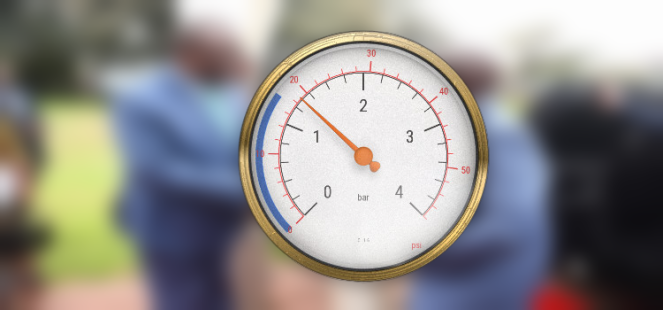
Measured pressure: 1.3 bar
